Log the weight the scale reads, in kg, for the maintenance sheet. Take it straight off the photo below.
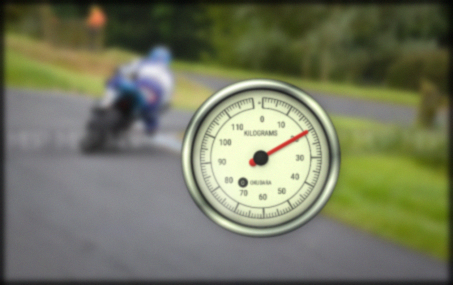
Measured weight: 20 kg
